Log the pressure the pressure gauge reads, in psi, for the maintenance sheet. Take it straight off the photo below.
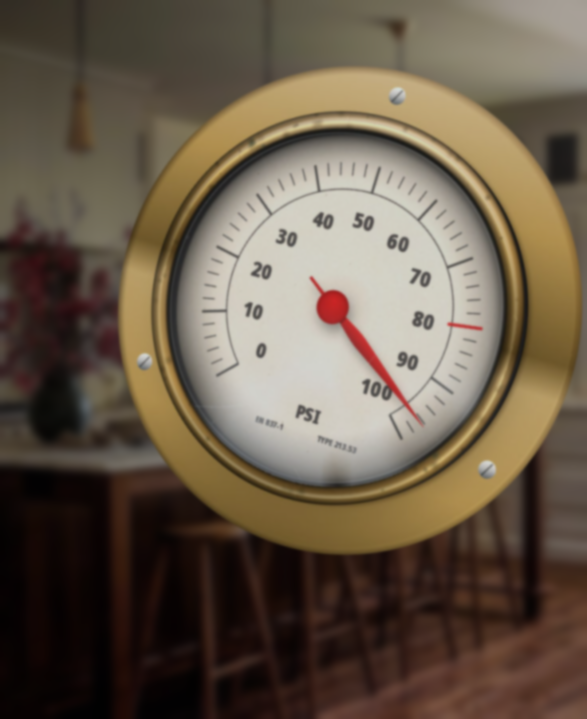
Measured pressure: 96 psi
